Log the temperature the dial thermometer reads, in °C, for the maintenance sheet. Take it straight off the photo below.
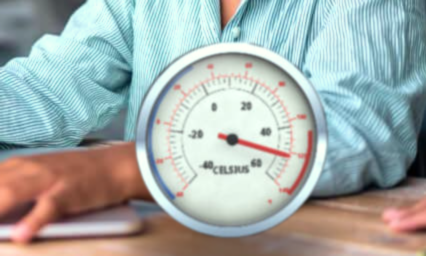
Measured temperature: 50 °C
